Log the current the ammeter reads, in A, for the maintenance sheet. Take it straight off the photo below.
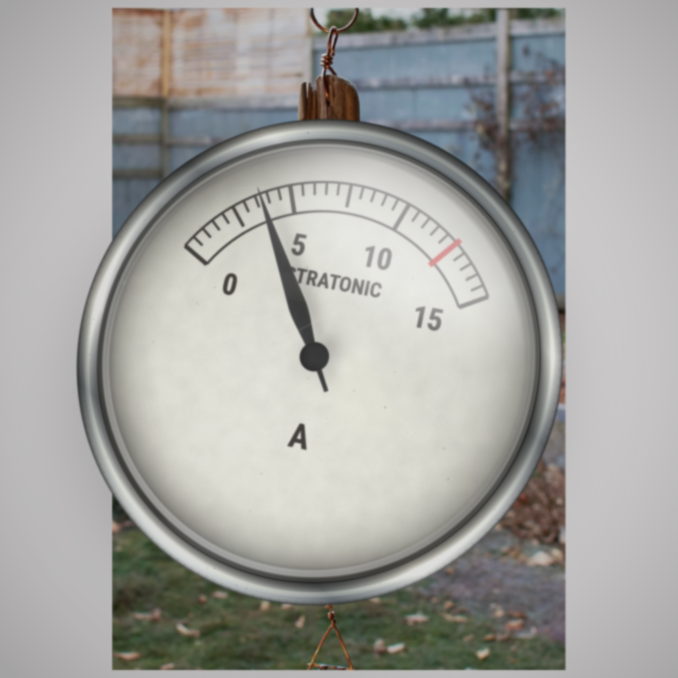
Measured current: 3.75 A
